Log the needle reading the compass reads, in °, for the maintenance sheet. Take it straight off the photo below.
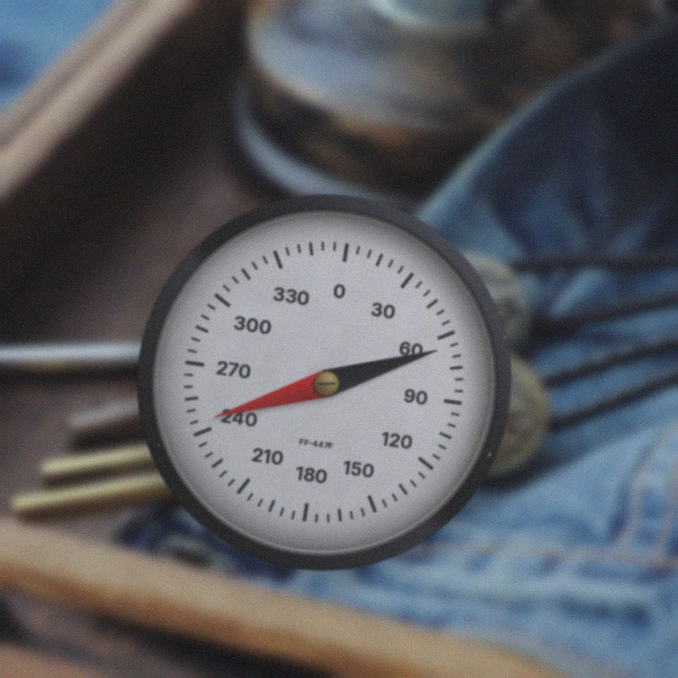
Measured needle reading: 245 °
